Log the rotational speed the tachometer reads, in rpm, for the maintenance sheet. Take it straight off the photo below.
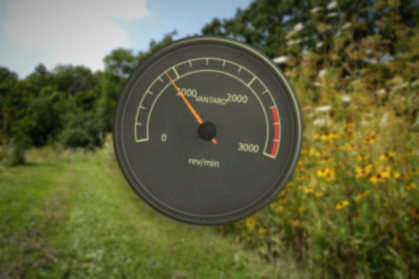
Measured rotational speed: 900 rpm
